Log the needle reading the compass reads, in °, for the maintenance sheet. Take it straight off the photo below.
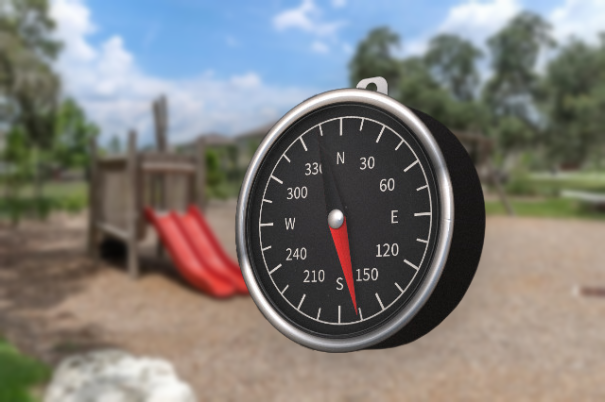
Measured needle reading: 165 °
